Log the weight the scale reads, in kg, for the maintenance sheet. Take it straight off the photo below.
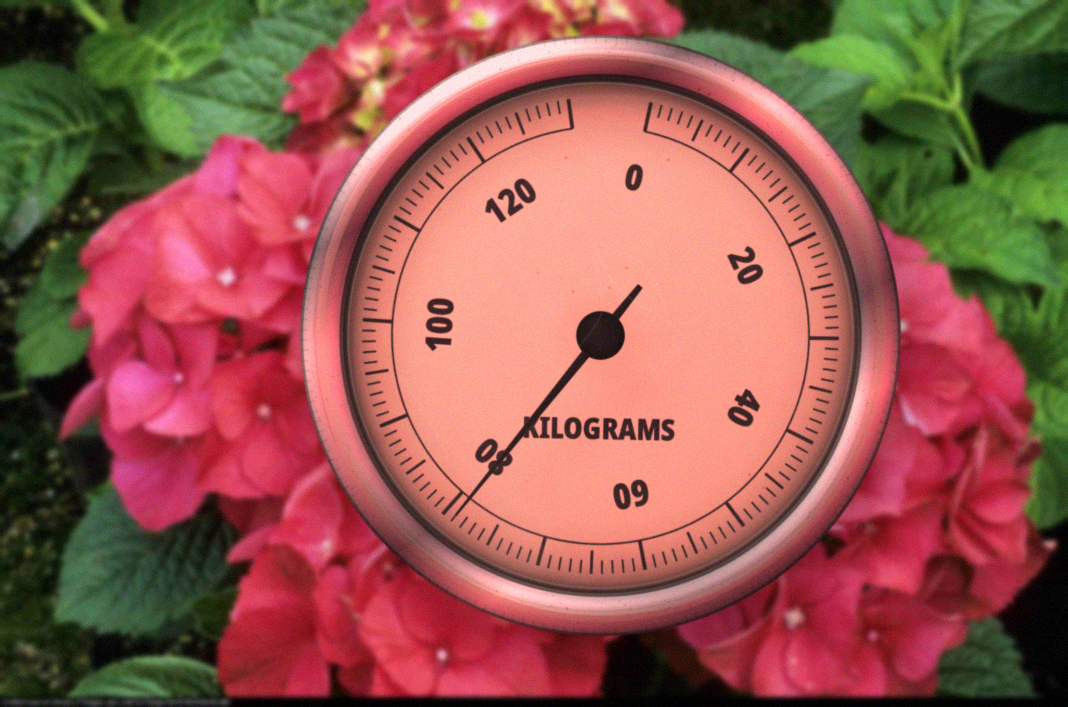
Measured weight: 79 kg
